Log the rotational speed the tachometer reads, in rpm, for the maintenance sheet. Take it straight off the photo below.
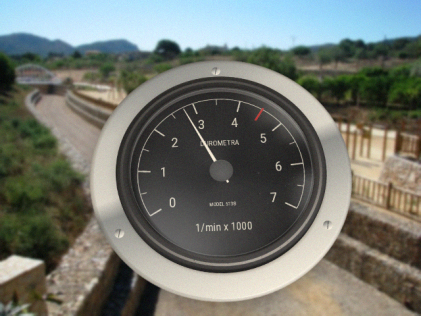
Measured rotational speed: 2750 rpm
